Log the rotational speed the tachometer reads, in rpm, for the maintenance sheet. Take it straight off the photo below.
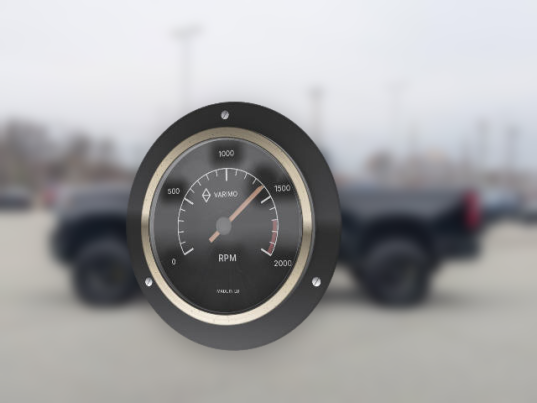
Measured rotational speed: 1400 rpm
